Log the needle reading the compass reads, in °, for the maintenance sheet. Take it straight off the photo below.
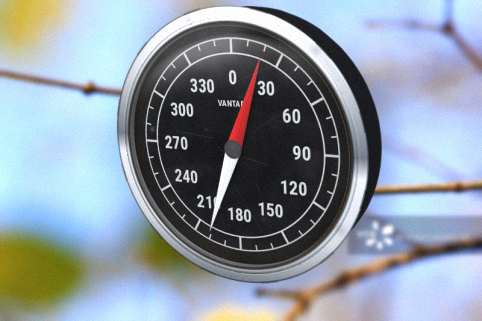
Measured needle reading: 20 °
